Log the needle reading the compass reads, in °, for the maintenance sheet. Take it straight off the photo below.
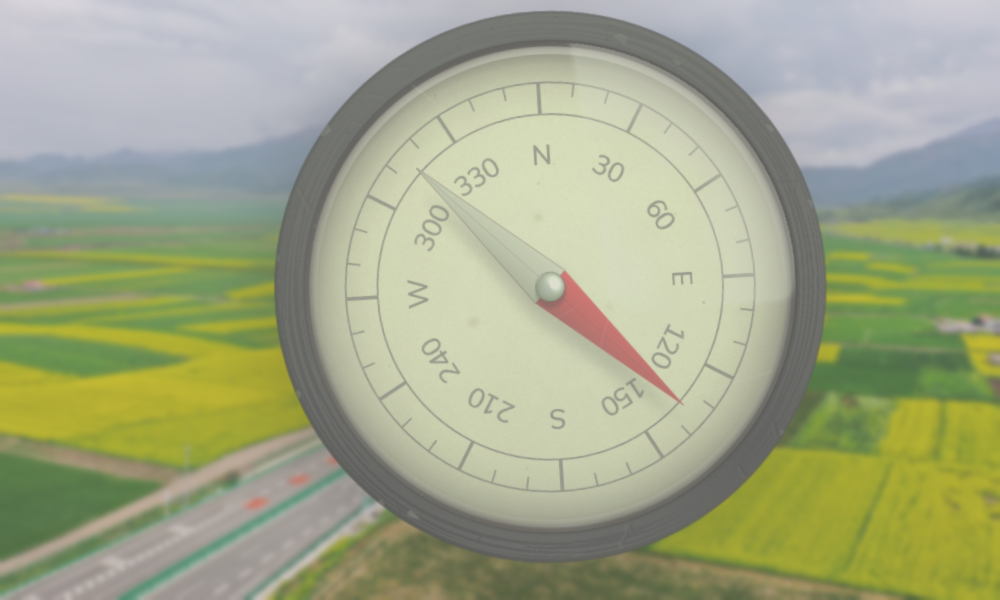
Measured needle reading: 135 °
